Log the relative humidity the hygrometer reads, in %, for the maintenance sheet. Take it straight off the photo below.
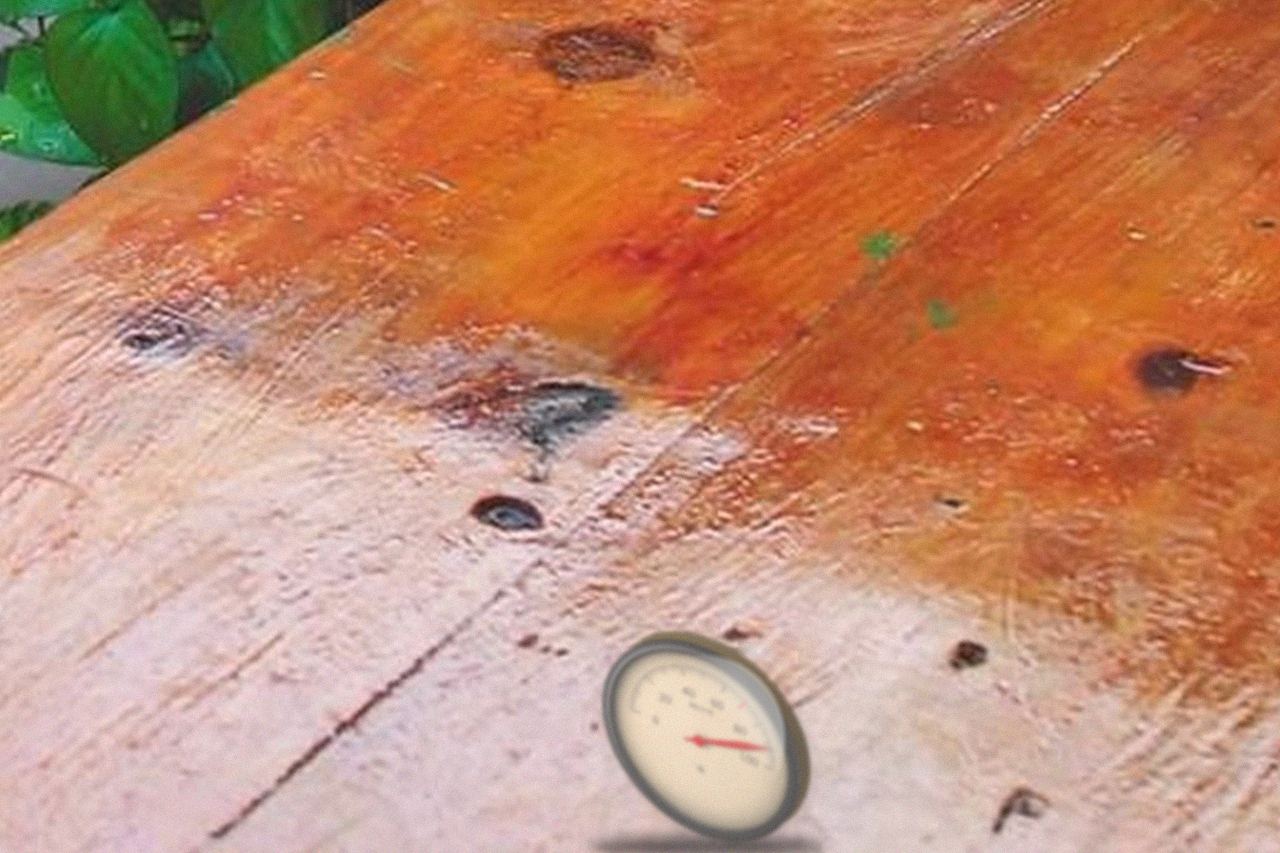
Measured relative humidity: 90 %
